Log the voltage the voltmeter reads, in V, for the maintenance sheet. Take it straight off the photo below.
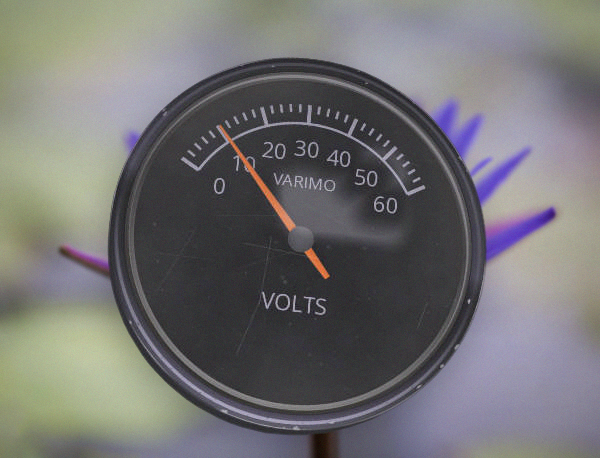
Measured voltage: 10 V
